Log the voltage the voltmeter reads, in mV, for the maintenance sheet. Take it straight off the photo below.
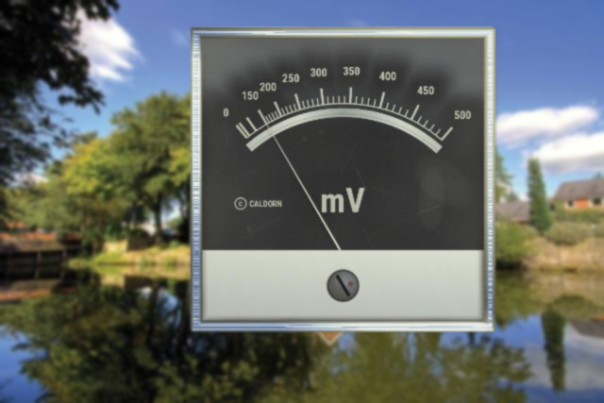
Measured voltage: 150 mV
